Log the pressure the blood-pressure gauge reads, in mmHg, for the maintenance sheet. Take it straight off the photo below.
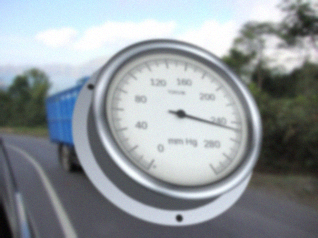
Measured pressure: 250 mmHg
